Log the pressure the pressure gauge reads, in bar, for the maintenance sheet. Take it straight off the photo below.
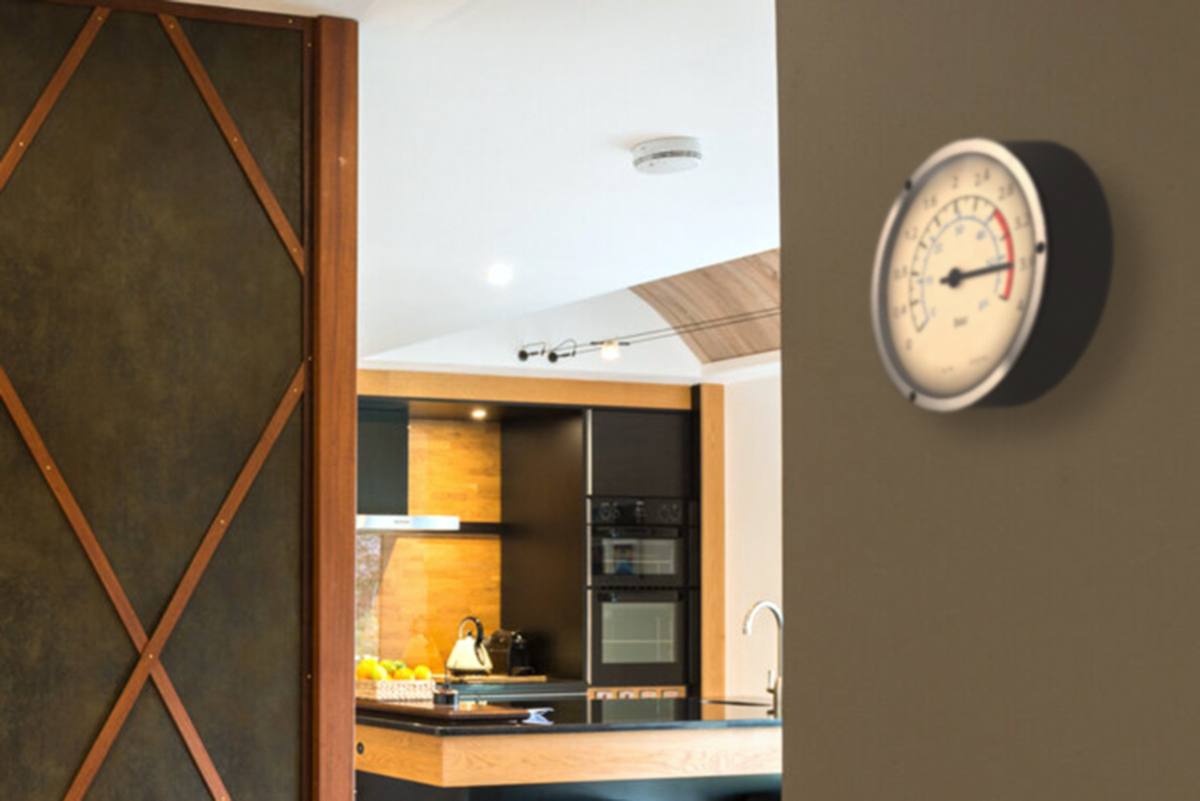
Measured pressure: 3.6 bar
